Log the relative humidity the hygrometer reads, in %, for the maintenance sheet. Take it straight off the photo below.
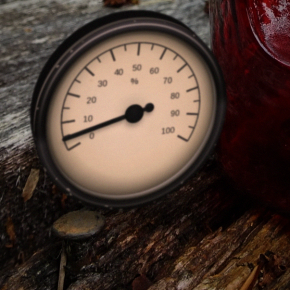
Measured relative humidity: 5 %
